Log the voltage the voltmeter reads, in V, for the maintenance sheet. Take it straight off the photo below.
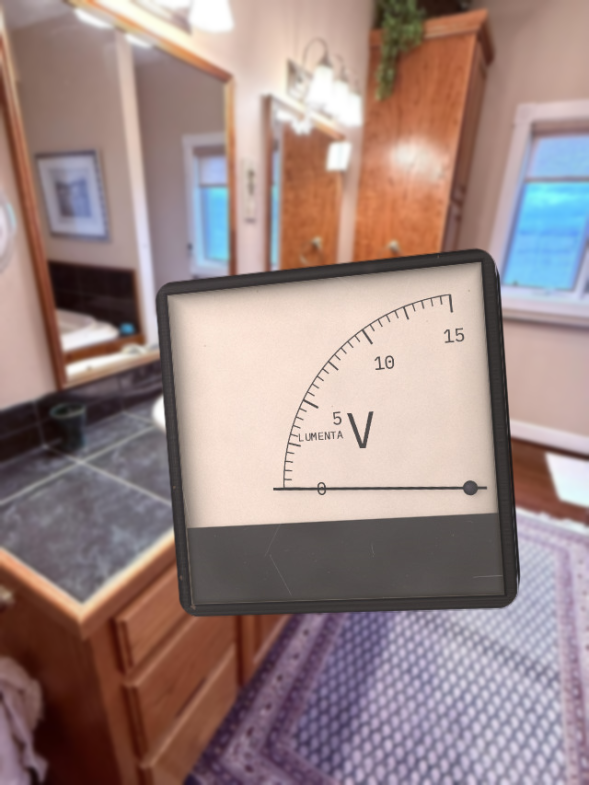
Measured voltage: 0 V
